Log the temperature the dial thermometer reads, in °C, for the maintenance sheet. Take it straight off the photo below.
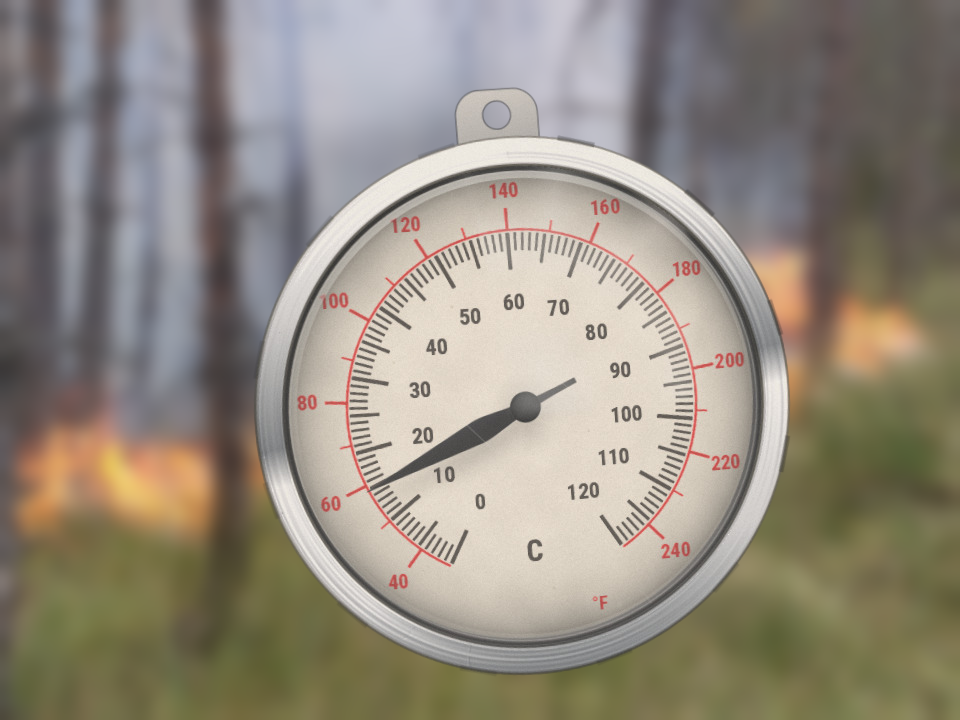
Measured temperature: 15 °C
